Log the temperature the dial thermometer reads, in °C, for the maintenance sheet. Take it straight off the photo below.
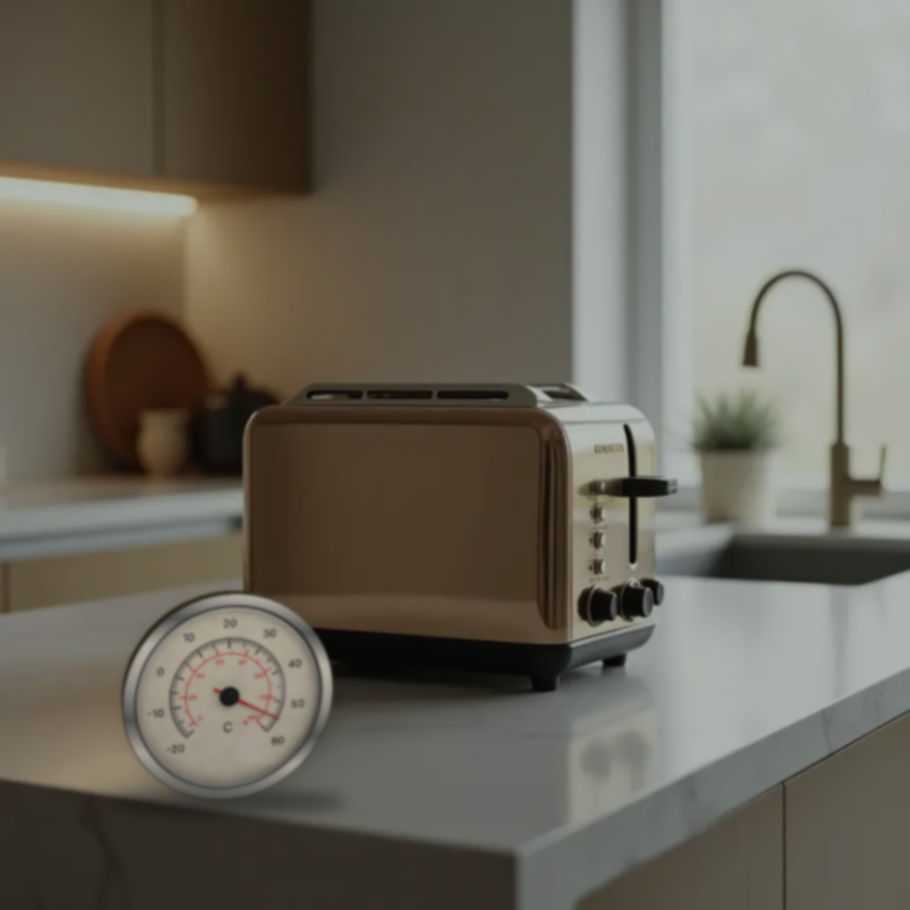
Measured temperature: 55 °C
